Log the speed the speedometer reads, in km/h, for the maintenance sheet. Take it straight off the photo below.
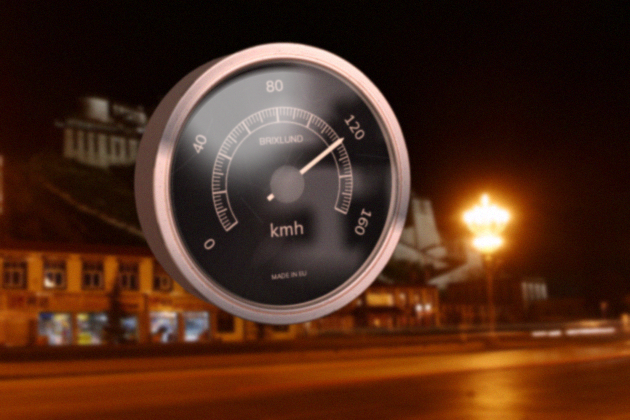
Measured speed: 120 km/h
